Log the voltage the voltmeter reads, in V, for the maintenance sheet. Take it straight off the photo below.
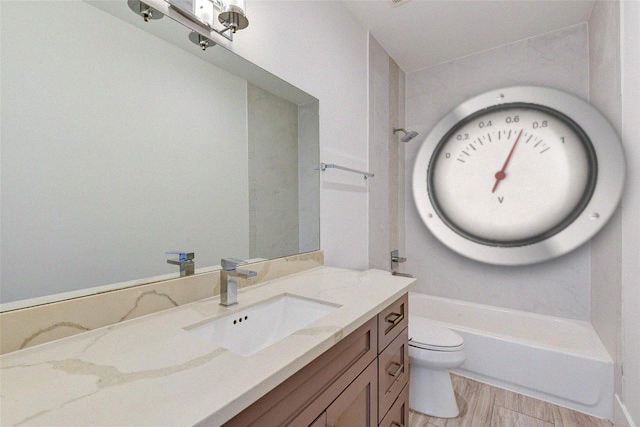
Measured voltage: 0.7 V
